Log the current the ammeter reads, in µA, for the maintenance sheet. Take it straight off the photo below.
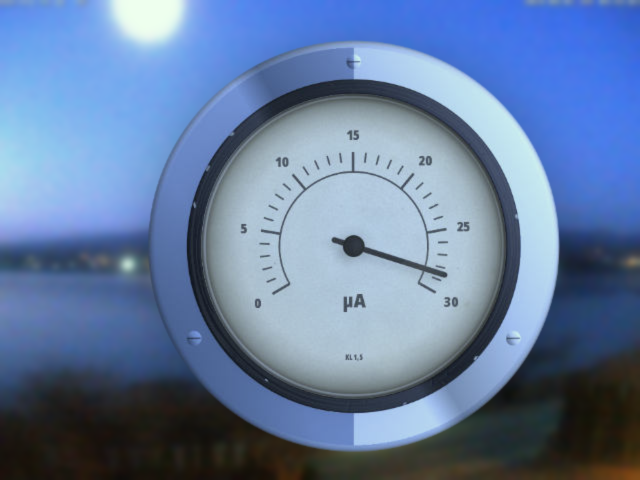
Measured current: 28.5 µA
